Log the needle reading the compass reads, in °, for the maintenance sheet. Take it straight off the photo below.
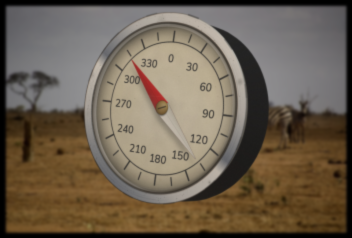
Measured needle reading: 315 °
